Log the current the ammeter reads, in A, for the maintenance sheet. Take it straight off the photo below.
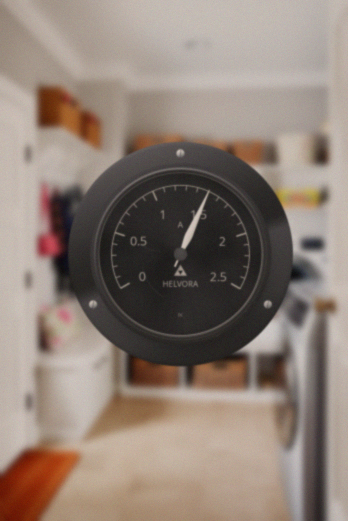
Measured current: 1.5 A
